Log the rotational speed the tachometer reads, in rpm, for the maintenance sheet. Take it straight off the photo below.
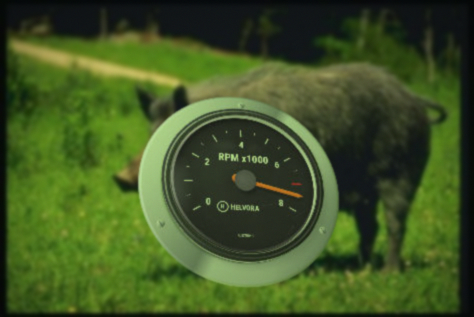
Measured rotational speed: 7500 rpm
